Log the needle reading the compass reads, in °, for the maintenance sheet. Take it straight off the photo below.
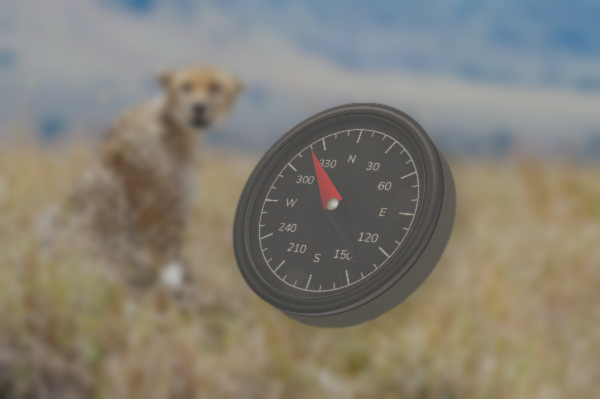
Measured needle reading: 320 °
